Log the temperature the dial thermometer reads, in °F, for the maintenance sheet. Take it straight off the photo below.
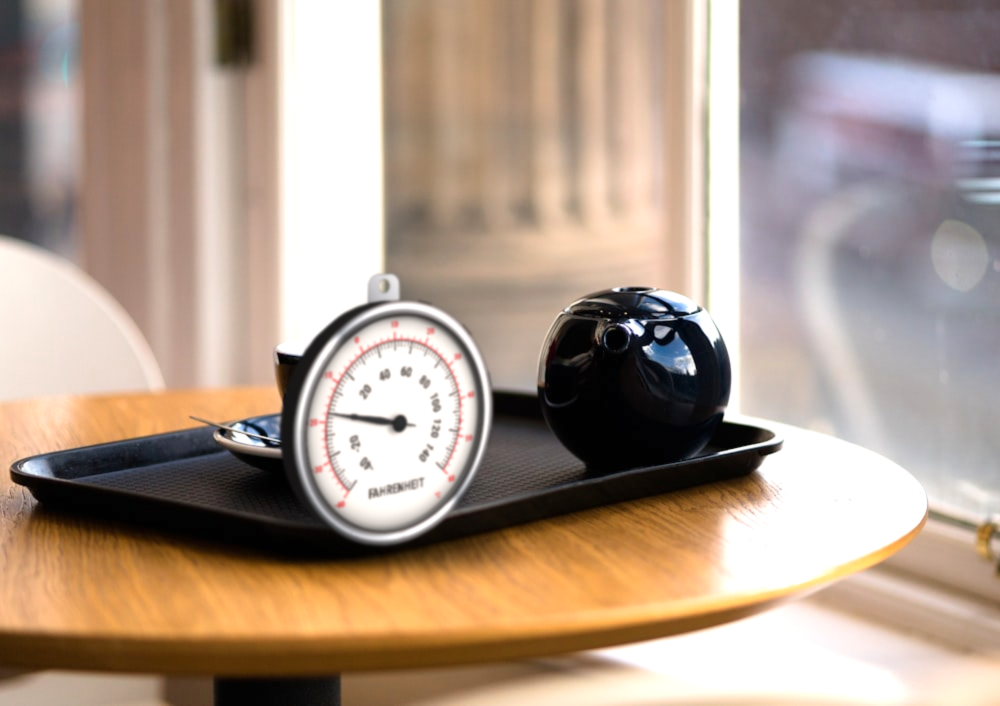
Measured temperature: 0 °F
